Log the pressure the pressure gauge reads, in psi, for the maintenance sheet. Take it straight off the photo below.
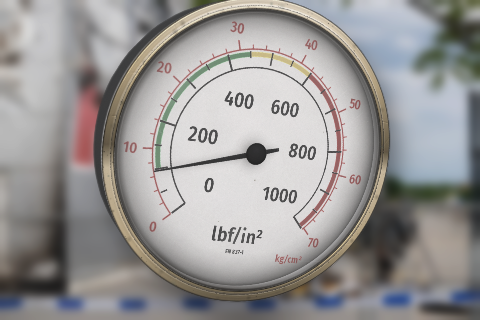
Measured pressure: 100 psi
